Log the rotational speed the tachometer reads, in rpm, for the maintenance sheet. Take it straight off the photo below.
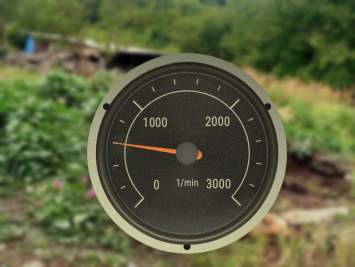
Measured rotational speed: 600 rpm
